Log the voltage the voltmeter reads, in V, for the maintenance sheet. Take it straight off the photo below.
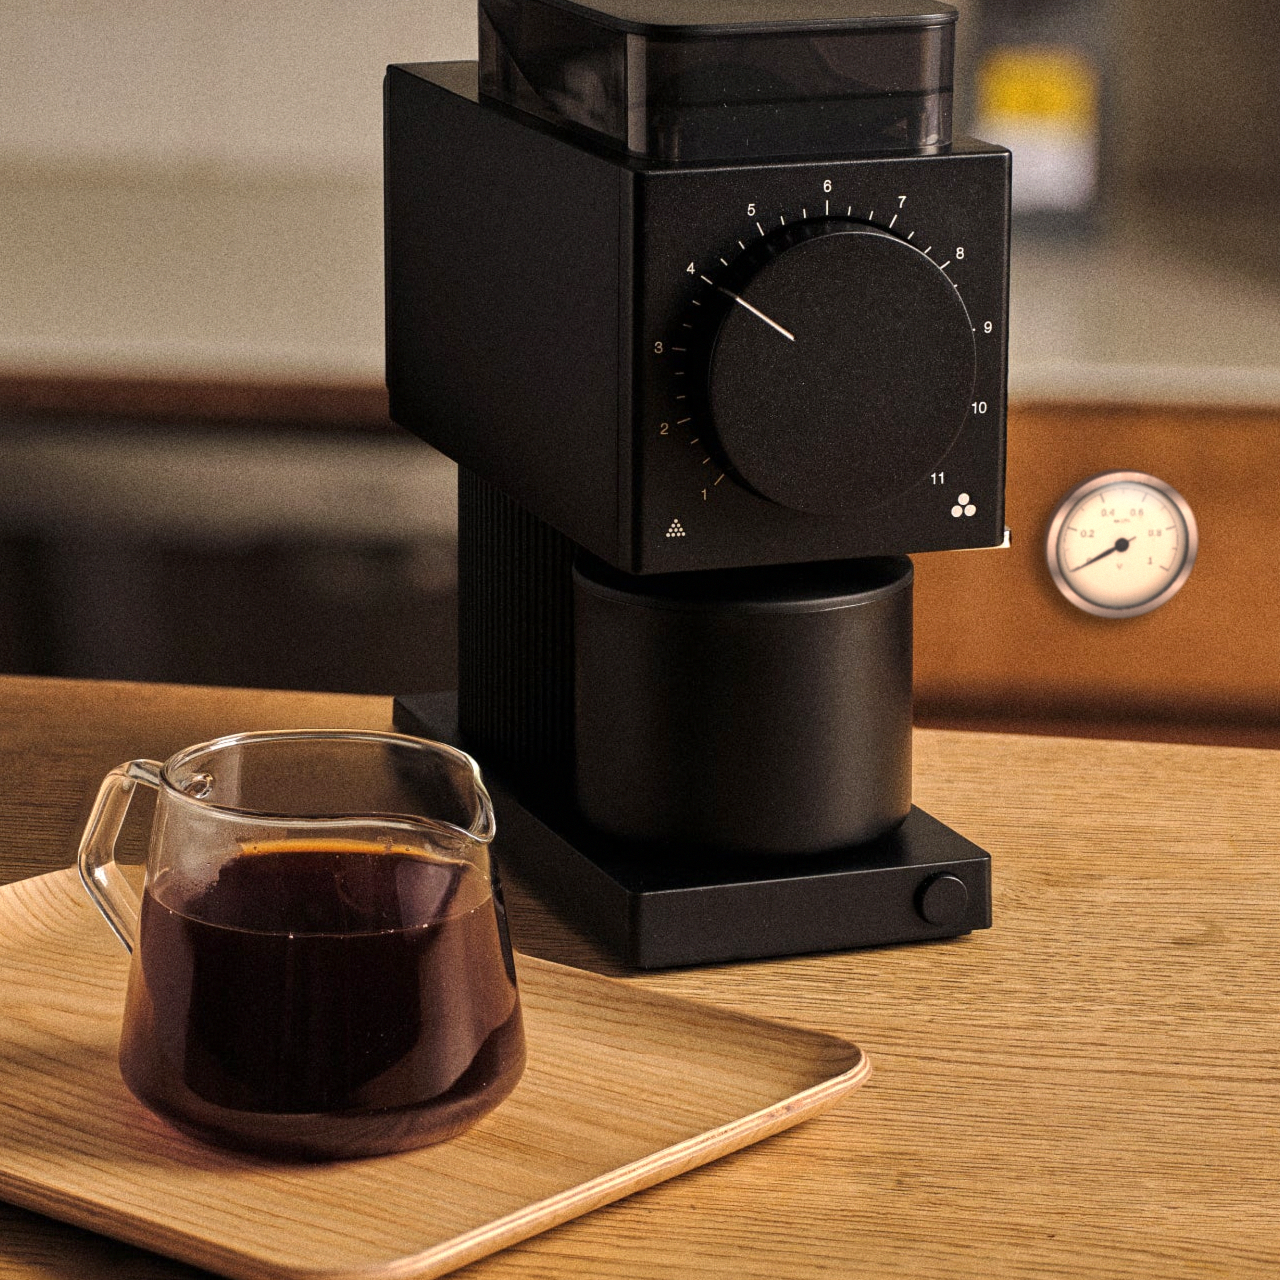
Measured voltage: 0 V
